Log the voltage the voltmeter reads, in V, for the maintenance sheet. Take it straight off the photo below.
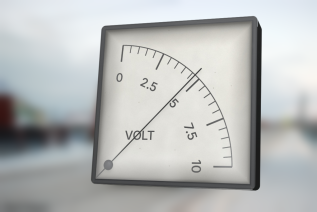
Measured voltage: 4.75 V
